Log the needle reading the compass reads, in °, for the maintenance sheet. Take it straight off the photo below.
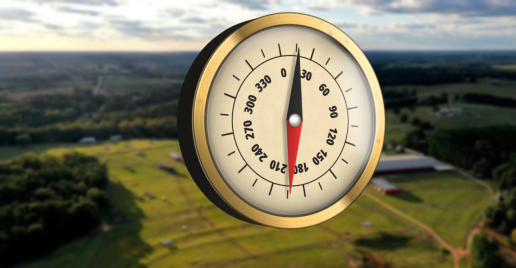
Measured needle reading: 195 °
